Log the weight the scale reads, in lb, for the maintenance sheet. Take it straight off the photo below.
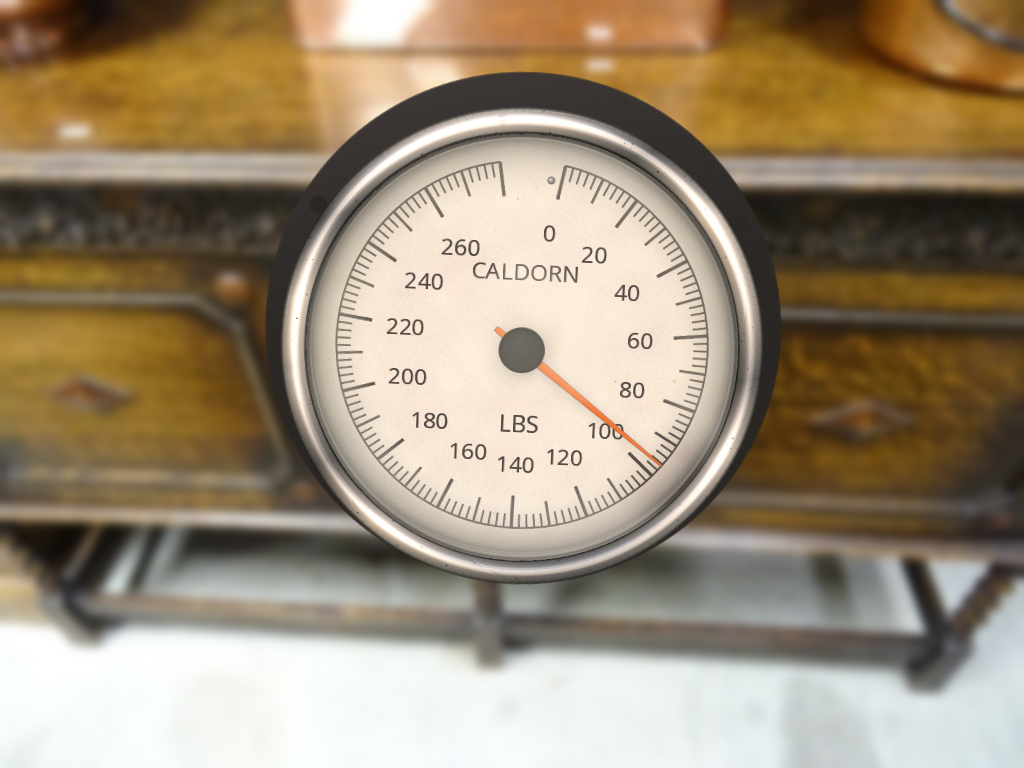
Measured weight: 96 lb
